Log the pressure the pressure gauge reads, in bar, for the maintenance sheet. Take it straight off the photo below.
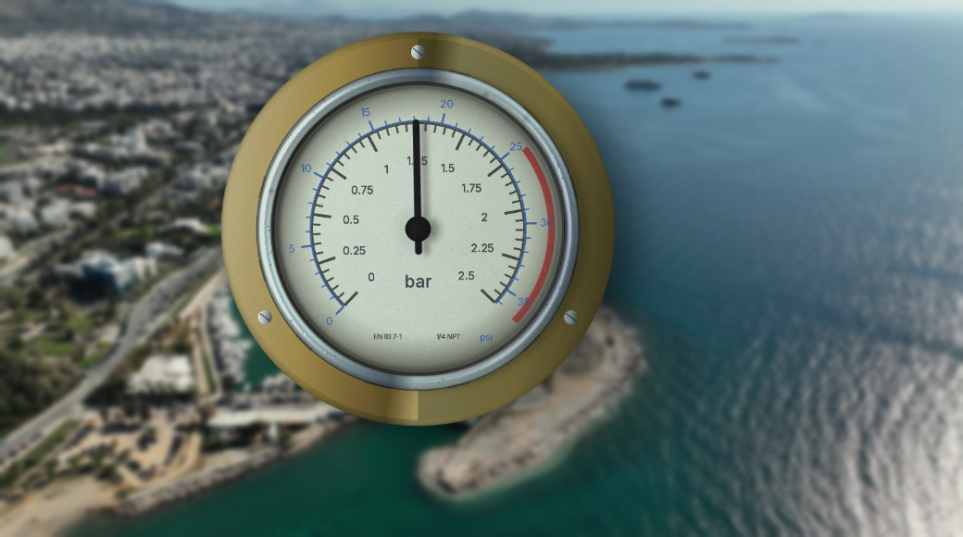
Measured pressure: 1.25 bar
